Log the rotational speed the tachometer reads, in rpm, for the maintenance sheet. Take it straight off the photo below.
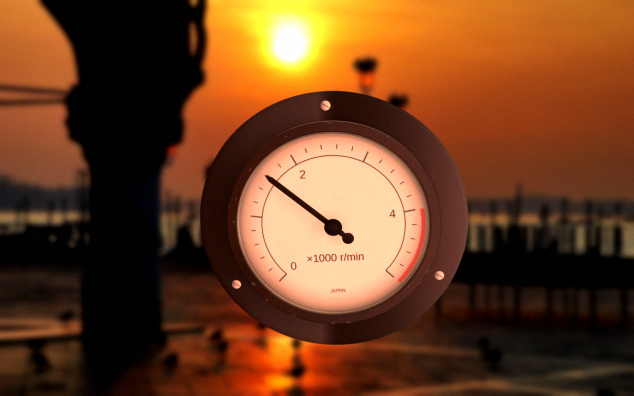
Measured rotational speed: 1600 rpm
